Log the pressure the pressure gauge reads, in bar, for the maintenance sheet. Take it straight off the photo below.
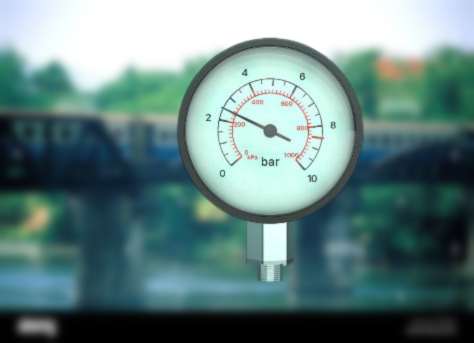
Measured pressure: 2.5 bar
